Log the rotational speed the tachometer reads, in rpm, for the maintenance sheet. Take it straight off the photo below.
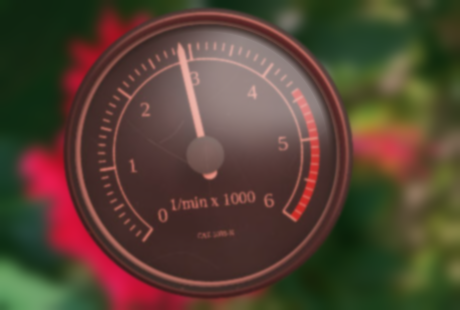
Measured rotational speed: 2900 rpm
